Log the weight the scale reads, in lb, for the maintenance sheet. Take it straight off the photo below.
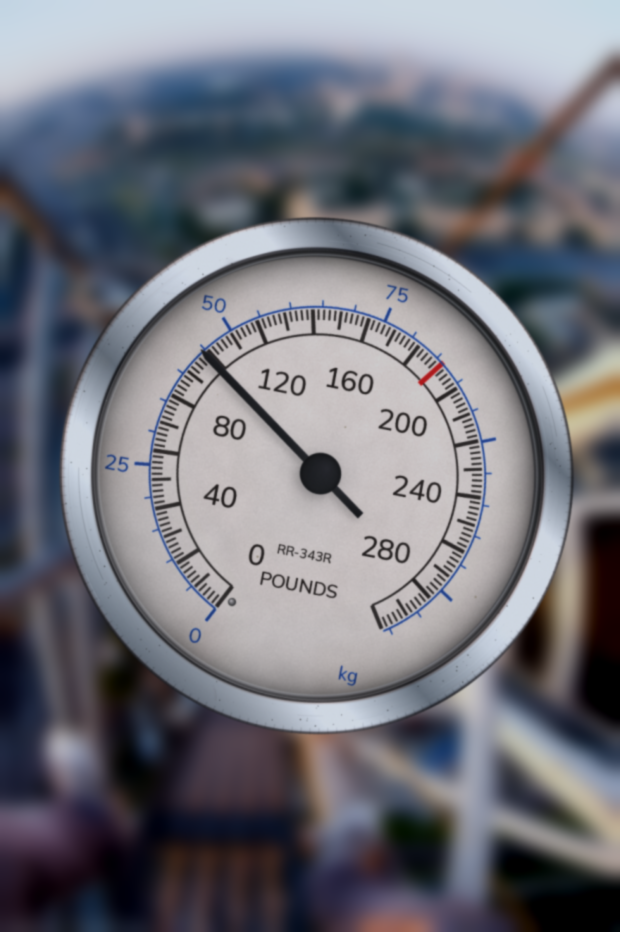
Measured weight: 98 lb
